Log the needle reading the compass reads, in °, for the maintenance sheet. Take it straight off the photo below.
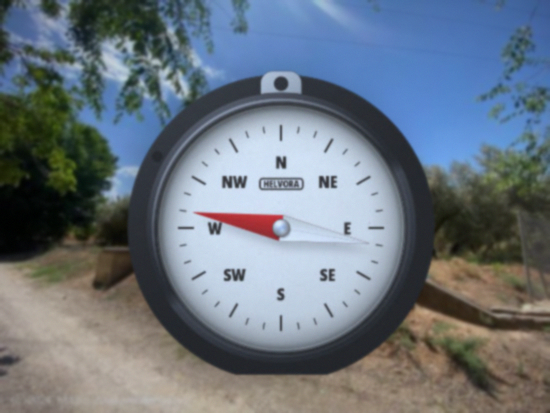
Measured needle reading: 280 °
